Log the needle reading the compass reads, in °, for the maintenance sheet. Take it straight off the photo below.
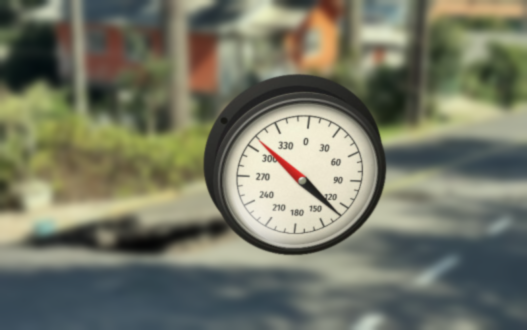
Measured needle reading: 310 °
